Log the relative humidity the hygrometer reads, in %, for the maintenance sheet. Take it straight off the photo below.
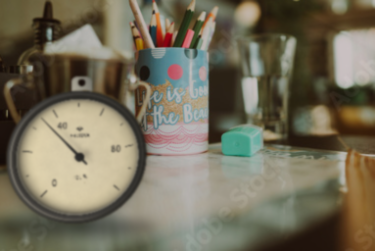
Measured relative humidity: 35 %
